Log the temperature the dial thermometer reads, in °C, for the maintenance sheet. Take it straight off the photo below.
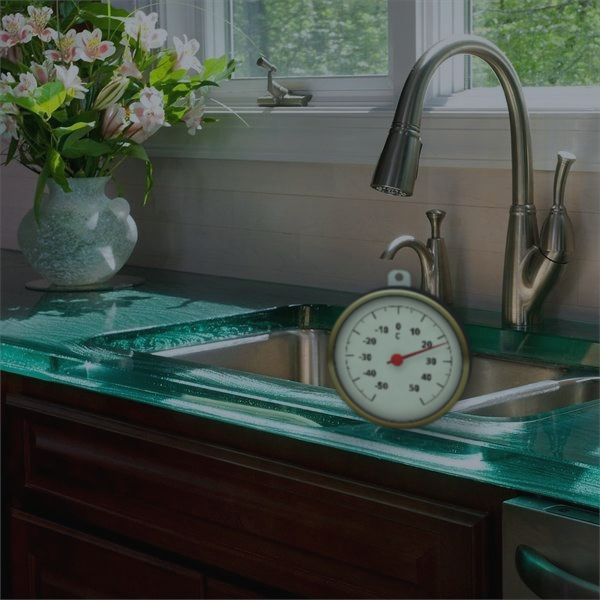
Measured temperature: 22.5 °C
